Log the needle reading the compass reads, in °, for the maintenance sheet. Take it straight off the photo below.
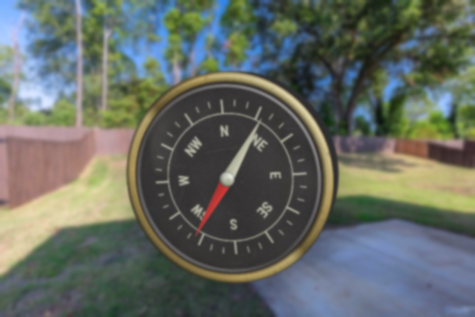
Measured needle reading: 215 °
